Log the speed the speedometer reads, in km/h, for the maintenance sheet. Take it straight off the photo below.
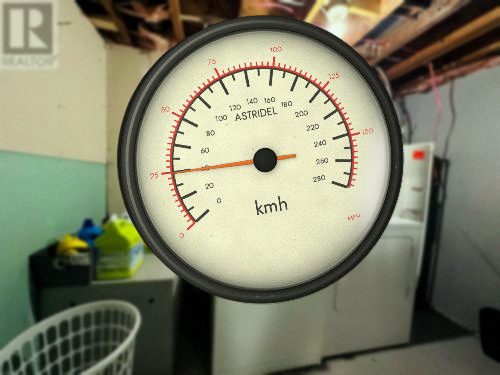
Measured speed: 40 km/h
